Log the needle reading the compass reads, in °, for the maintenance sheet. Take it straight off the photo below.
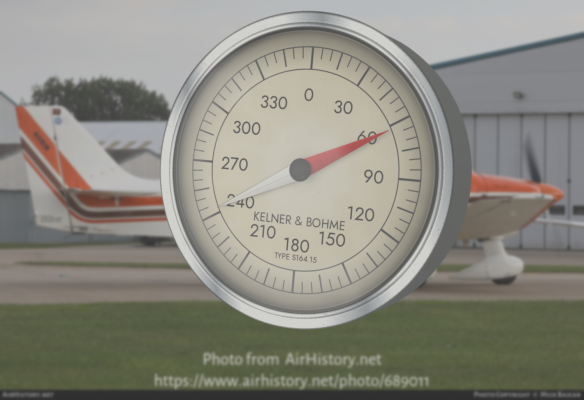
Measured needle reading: 62.5 °
